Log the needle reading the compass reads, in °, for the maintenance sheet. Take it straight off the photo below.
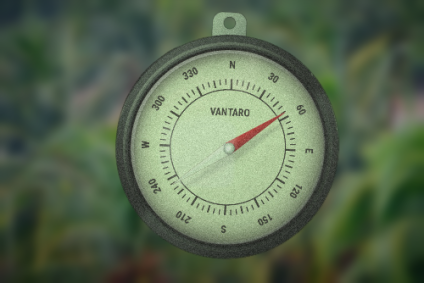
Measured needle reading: 55 °
